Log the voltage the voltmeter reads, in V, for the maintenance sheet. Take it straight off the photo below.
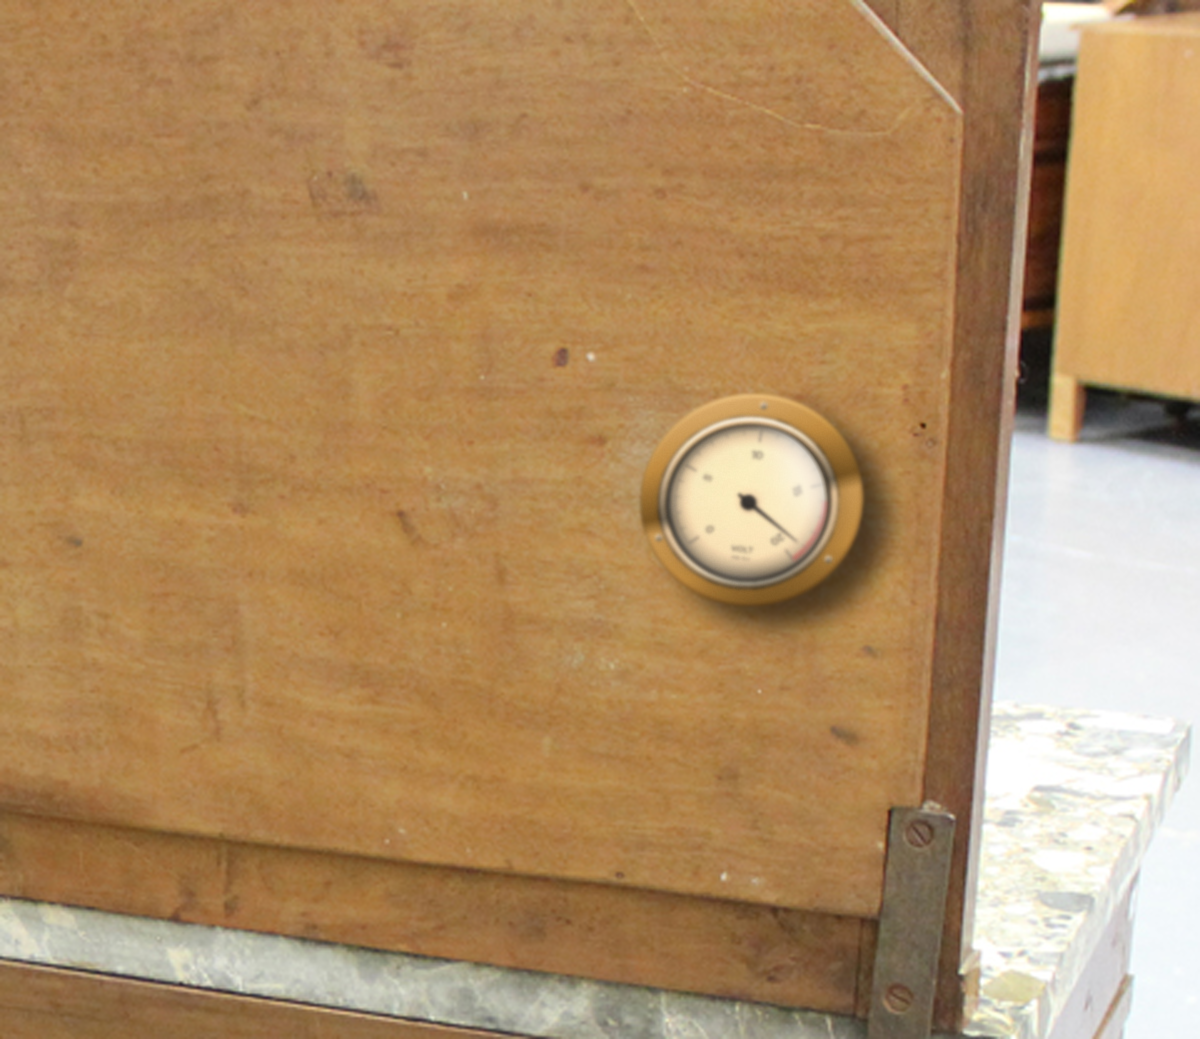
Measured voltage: 19 V
